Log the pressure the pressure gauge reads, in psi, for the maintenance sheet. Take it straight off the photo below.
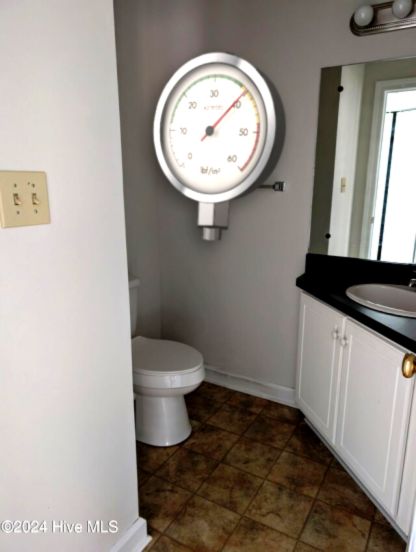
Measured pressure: 40 psi
